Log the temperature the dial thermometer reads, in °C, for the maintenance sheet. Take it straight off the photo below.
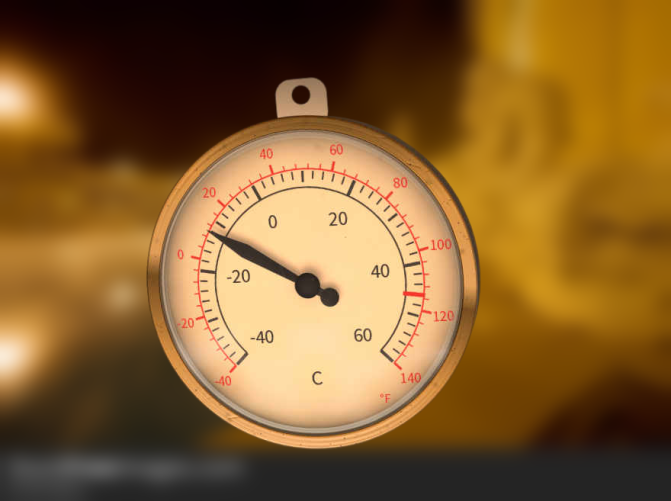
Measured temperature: -12 °C
